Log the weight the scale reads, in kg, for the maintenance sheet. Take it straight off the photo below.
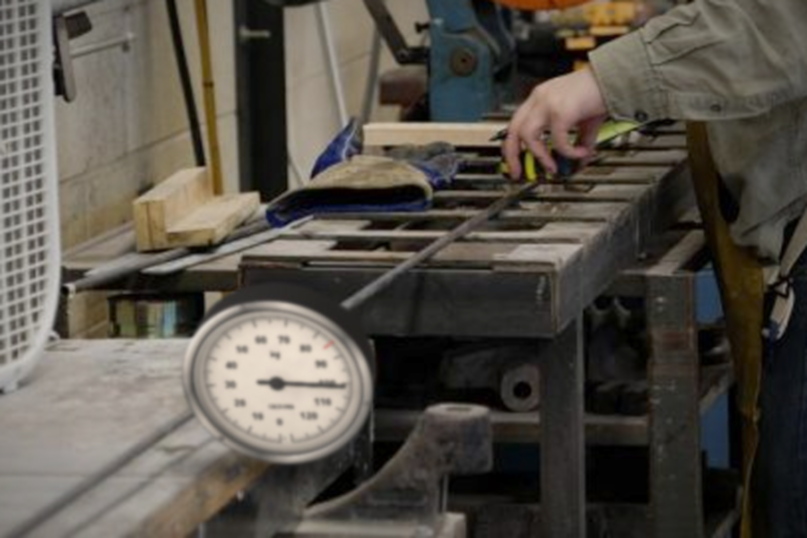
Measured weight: 100 kg
